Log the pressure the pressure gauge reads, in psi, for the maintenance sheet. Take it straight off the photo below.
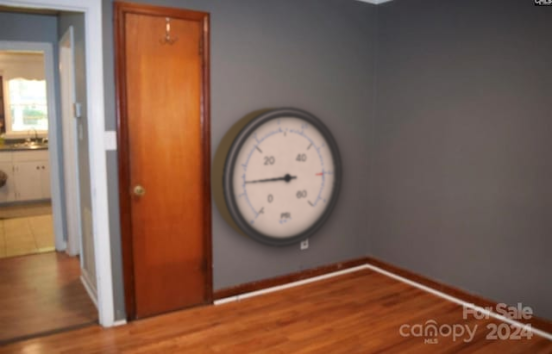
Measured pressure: 10 psi
